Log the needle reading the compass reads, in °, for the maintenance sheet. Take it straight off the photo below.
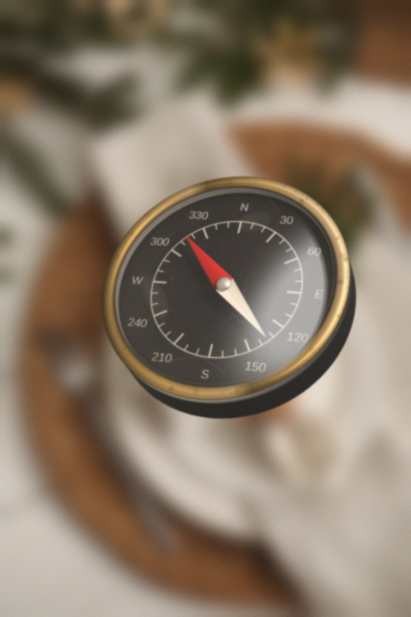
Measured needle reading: 315 °
